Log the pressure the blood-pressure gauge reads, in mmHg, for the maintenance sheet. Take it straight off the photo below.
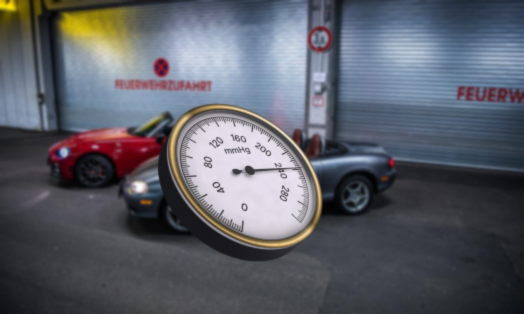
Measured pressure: 240 mmHg
